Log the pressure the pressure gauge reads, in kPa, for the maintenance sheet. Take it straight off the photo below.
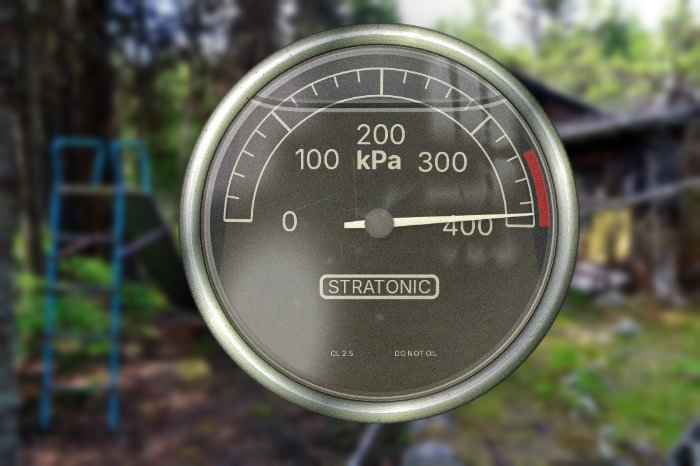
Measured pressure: 390 kPa
